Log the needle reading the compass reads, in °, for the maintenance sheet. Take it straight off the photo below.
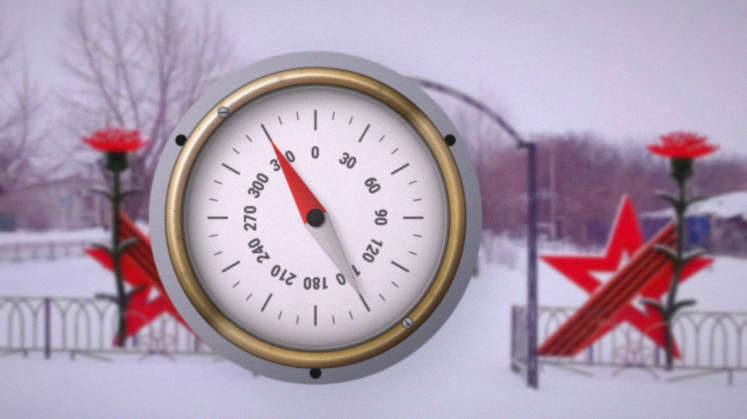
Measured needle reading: 330 °
